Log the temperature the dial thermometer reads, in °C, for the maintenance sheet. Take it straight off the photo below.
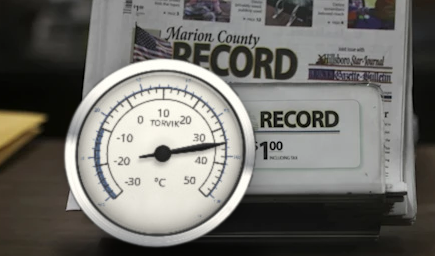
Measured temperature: 34 °C
